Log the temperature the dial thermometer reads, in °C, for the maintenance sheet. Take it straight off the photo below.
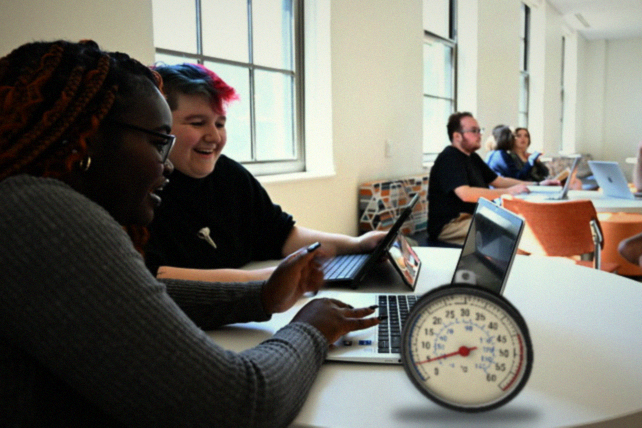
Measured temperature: 5 °C
